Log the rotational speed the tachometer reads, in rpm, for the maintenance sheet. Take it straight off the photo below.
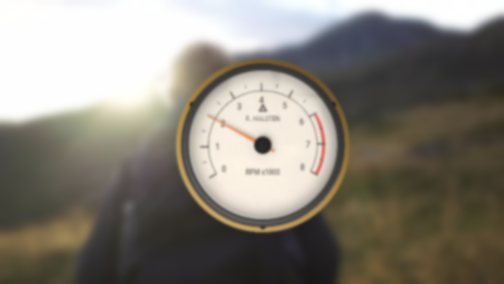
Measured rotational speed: 2000 rpm
